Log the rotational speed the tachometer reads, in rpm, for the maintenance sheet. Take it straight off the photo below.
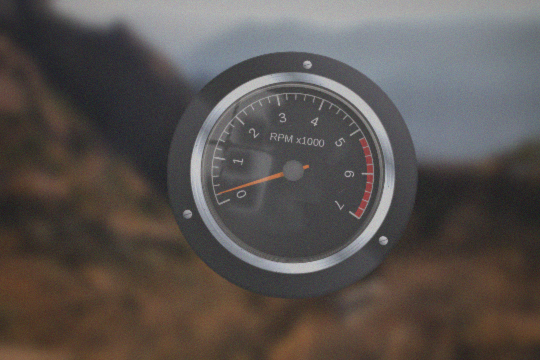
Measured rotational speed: 200 rpm
